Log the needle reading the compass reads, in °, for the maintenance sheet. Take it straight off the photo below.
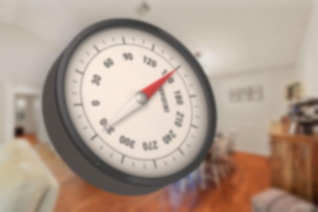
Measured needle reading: 150 °
